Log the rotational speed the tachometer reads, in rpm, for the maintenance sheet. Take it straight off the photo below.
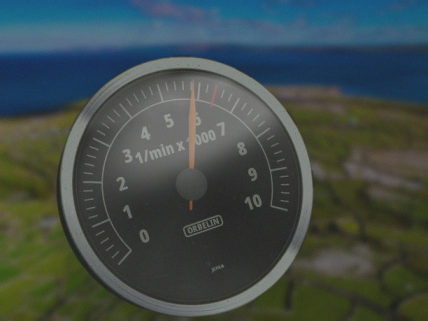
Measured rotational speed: 5800 rpm
